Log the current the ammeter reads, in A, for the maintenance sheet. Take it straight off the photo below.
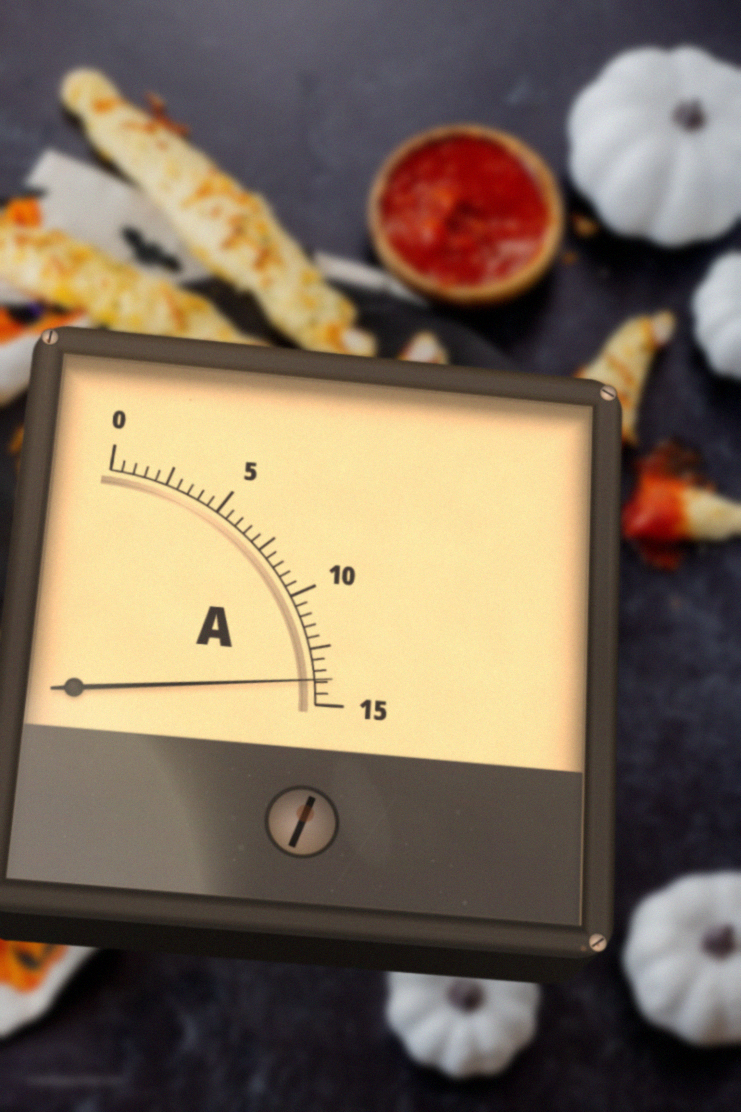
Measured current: 14 A
